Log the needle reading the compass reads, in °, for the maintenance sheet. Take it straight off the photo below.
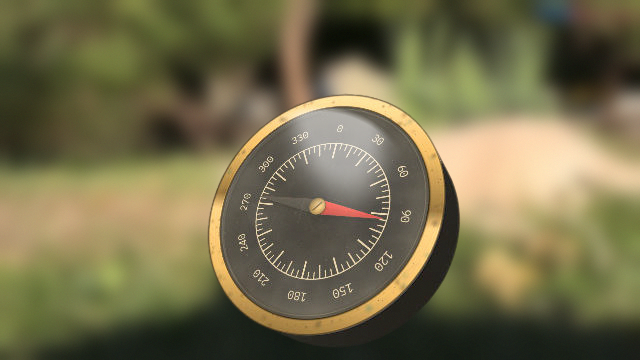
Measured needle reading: 95 °
